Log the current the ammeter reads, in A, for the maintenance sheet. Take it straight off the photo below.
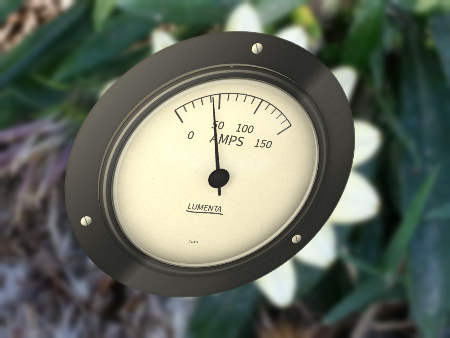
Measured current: 40 A
